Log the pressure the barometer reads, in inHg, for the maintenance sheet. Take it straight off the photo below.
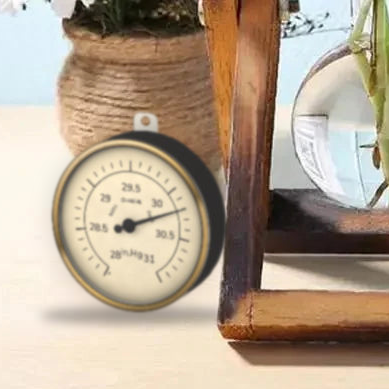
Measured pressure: 30.2 inHg
